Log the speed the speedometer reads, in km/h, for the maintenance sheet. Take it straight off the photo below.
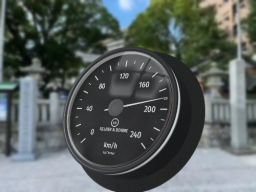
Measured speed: 190 km/h
